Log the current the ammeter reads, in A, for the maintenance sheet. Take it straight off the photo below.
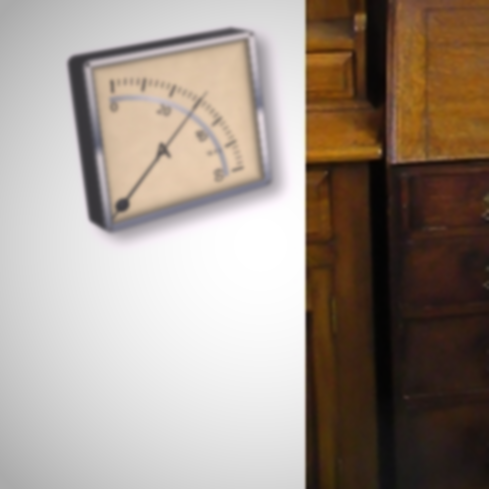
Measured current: 30 A
